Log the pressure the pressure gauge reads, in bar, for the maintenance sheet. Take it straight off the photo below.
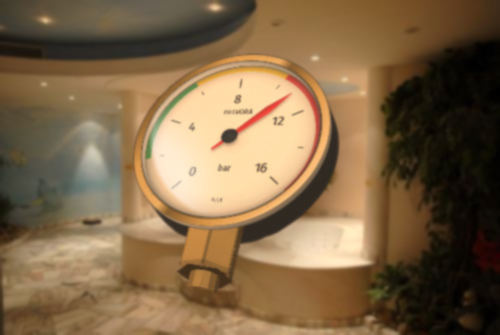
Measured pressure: 11 bar
